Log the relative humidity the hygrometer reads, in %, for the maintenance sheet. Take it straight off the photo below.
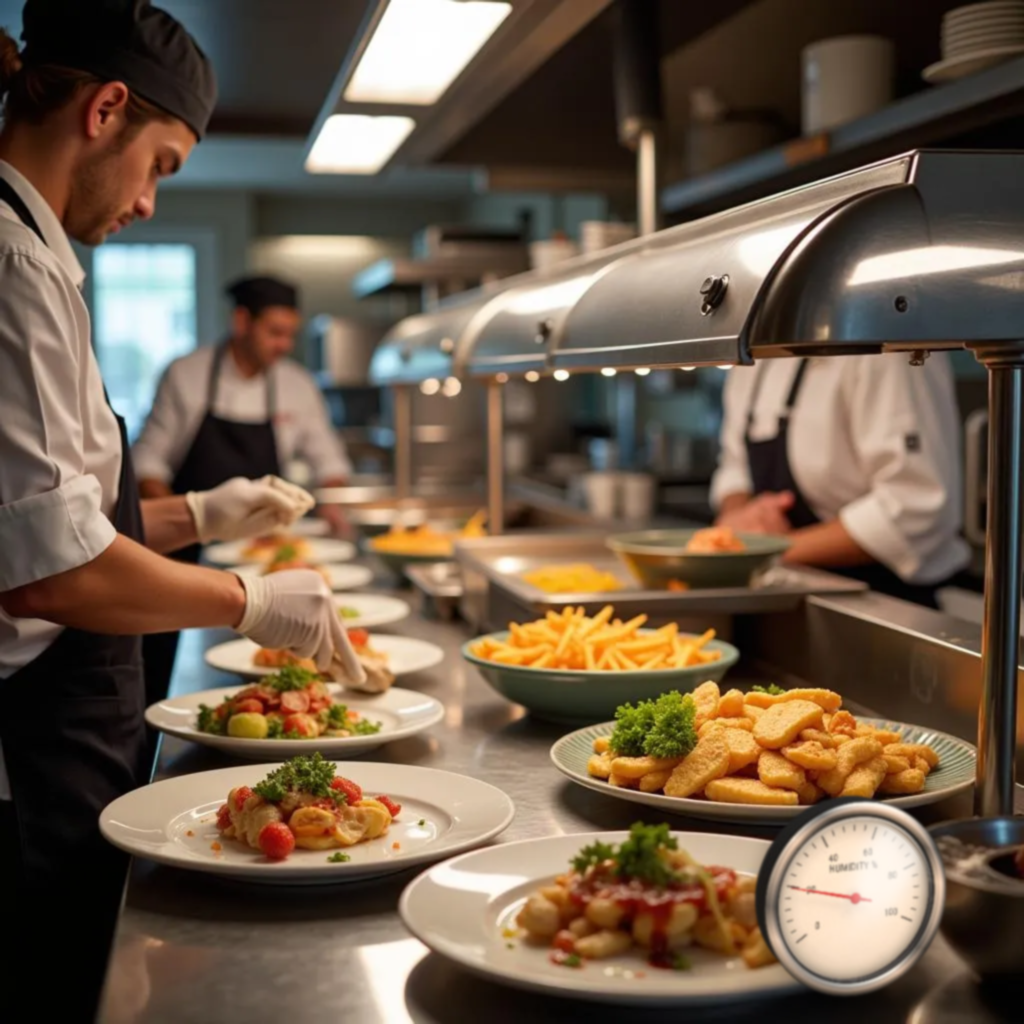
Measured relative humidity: 20 %
